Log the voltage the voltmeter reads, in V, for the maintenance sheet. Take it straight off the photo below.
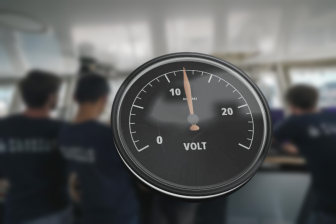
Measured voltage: 12 V
